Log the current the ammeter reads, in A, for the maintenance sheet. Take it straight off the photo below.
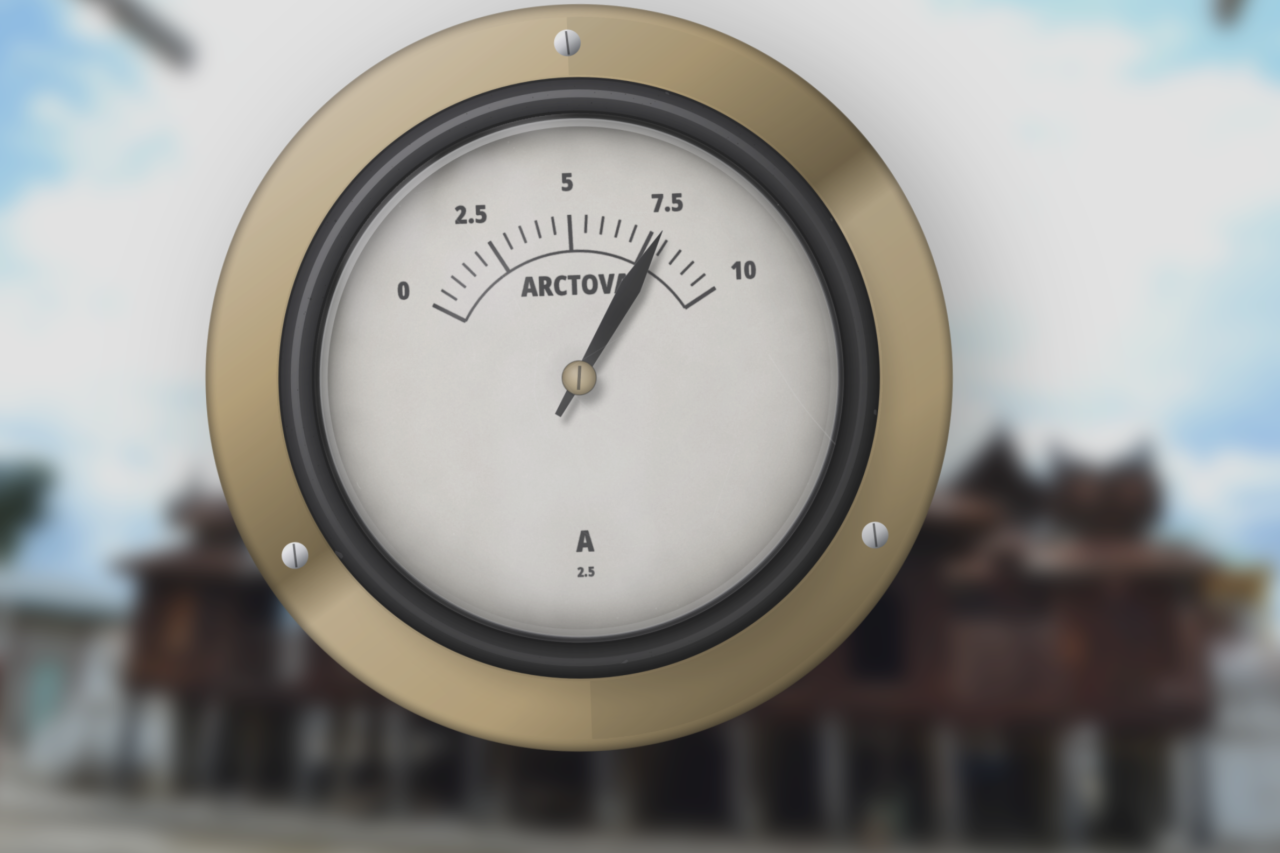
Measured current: 7.75 A
